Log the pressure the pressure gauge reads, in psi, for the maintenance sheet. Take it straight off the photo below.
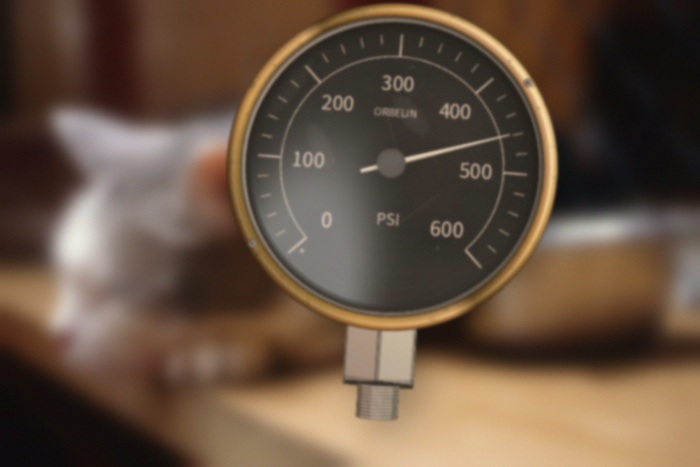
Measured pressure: 460 psi
